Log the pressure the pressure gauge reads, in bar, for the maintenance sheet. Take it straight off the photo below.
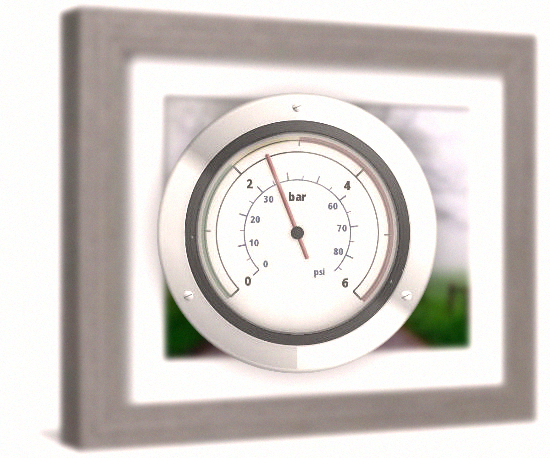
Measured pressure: 2.5 bar
